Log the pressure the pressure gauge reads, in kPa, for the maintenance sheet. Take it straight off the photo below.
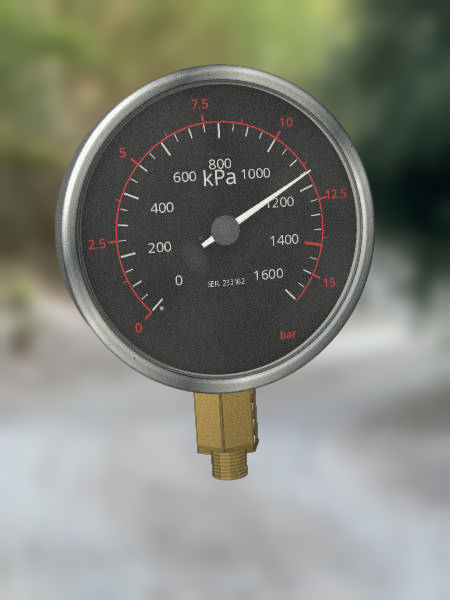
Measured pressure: 1150 kPa
